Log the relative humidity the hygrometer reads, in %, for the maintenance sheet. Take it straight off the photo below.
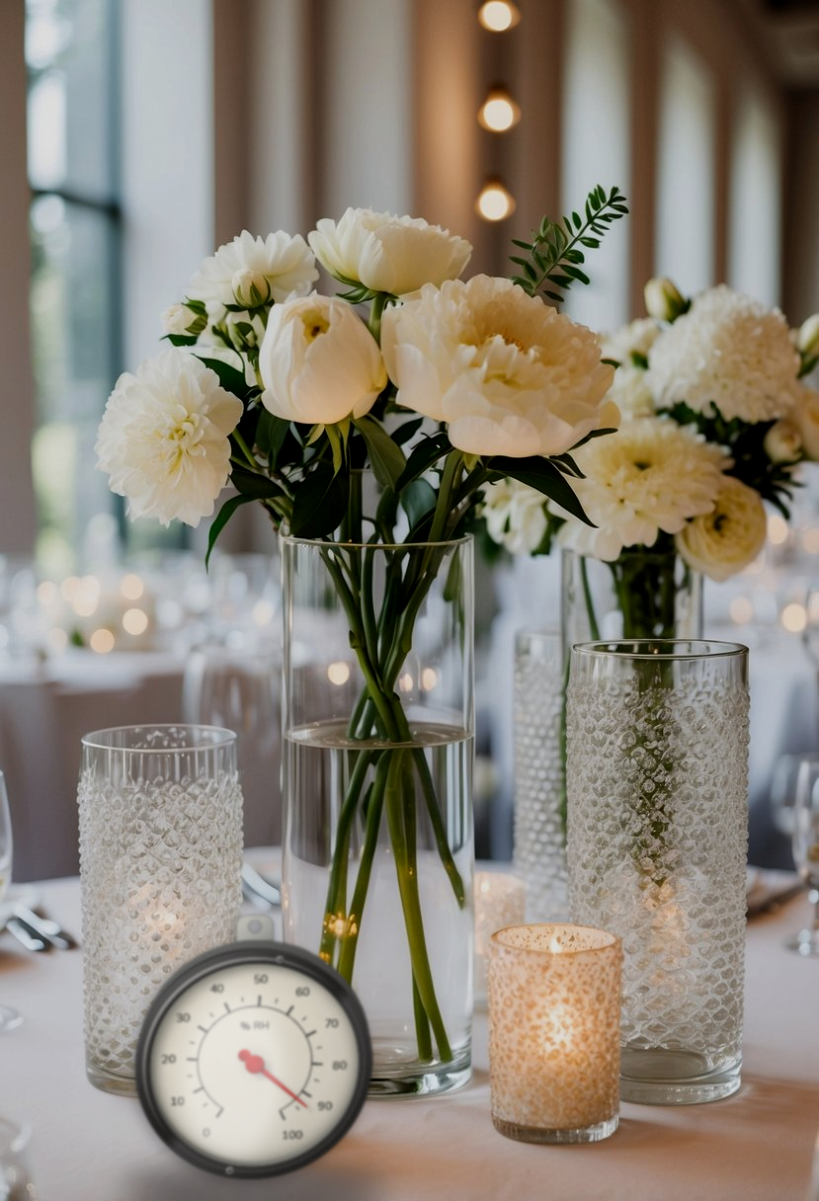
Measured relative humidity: 92.5 %
